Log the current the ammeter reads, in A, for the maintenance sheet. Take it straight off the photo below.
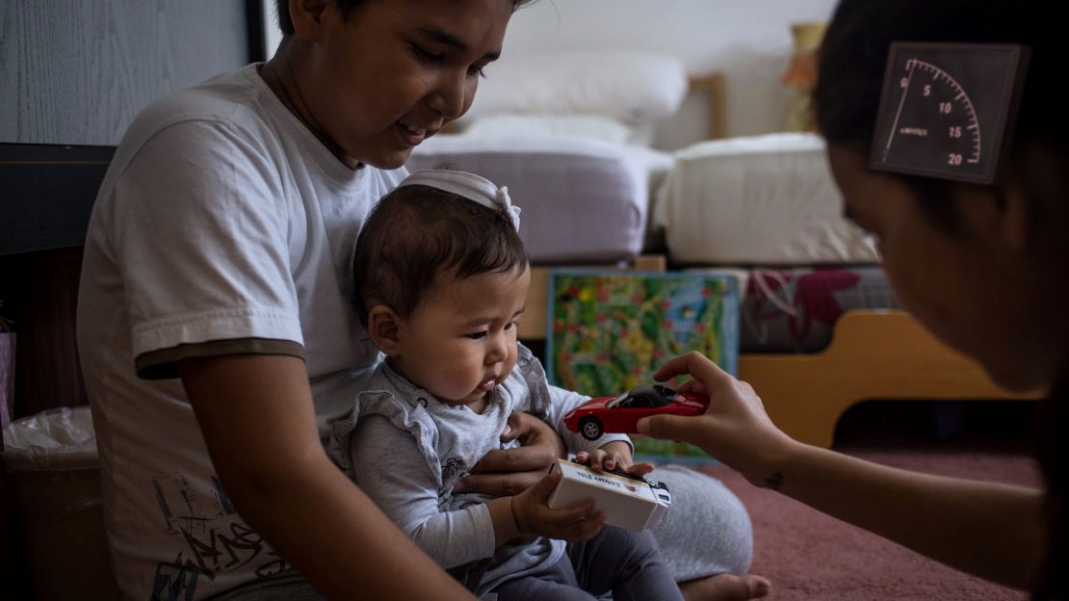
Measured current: 1 A
